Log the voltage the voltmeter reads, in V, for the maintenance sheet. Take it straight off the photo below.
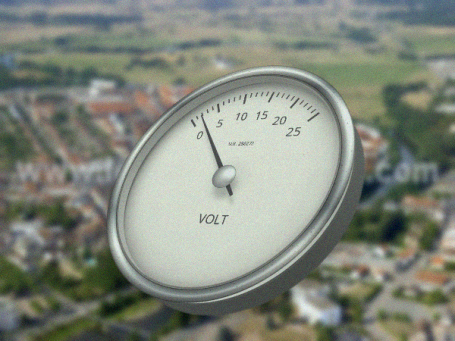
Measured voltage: 2 V
